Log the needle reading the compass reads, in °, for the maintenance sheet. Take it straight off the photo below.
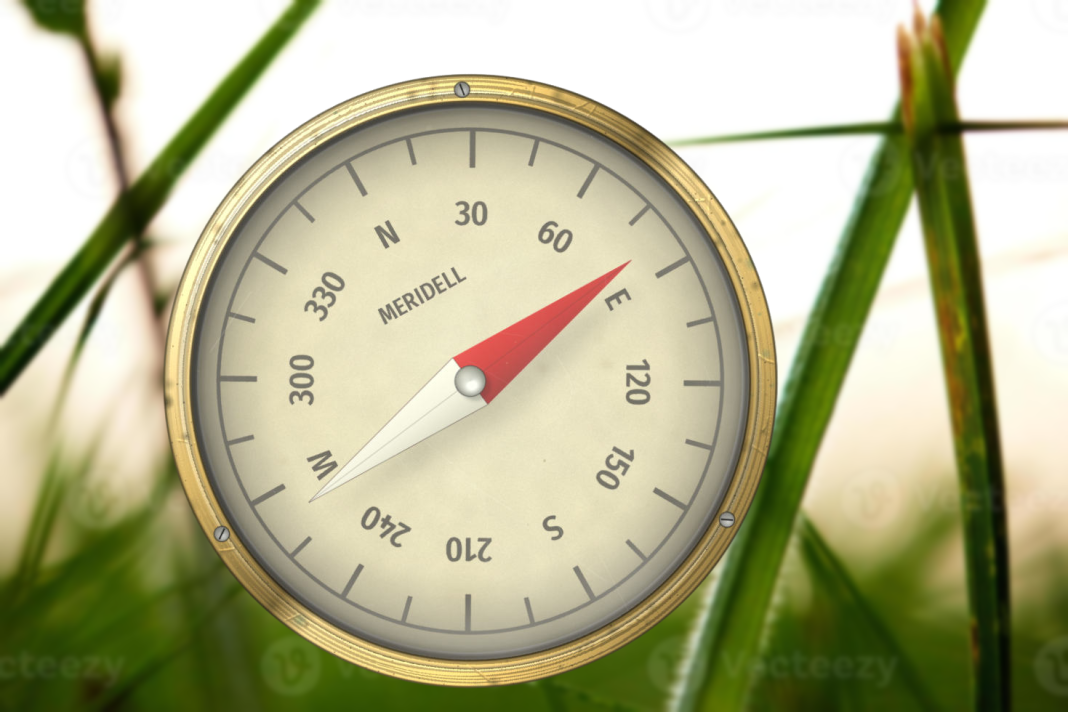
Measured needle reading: 82.5 °
